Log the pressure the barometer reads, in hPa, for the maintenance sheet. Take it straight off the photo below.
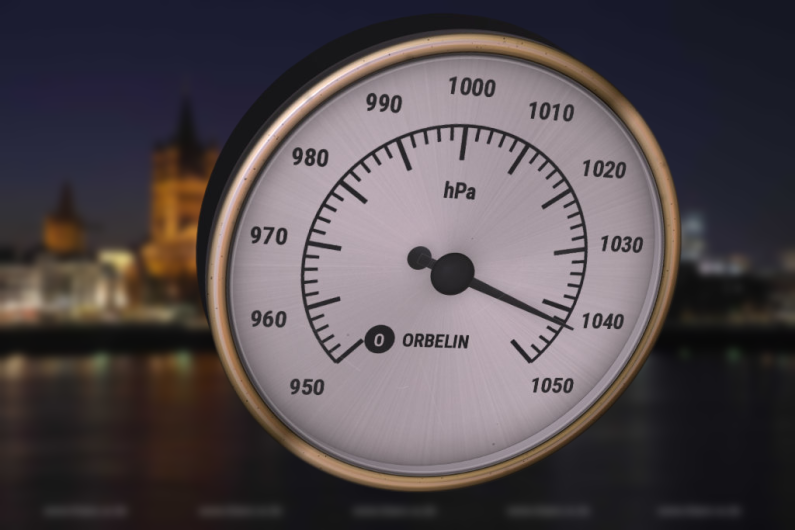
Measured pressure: 1042 hPa
